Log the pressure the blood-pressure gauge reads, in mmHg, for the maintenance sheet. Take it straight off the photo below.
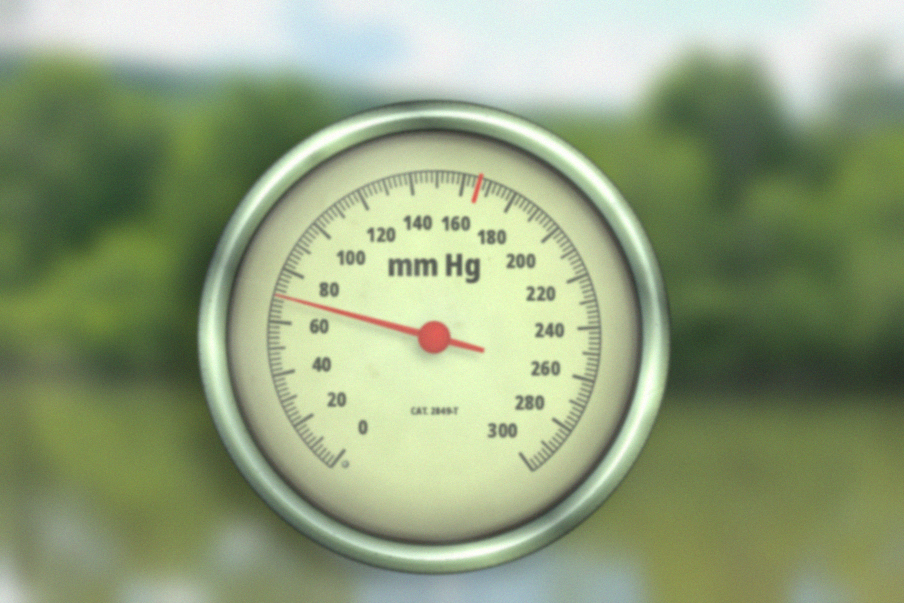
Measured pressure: 70 mmHg
